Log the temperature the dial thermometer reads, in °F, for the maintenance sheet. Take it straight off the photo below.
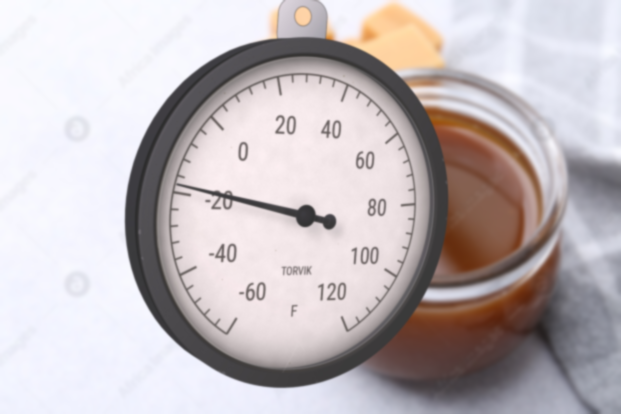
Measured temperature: -18 °F
